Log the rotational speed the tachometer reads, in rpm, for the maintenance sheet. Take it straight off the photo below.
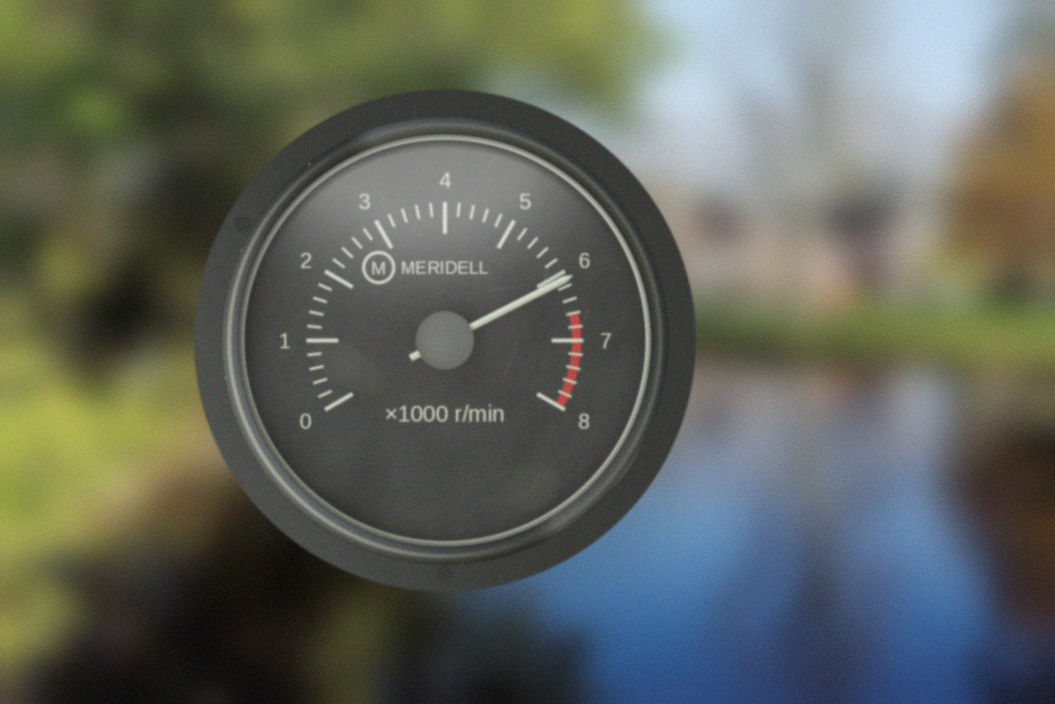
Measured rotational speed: 6100 rpm
